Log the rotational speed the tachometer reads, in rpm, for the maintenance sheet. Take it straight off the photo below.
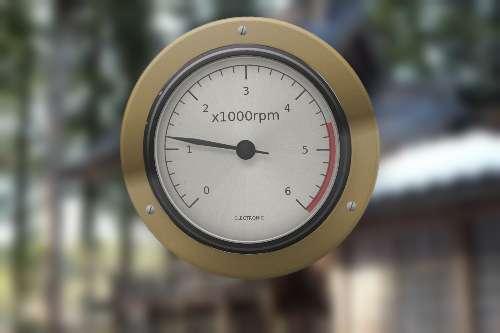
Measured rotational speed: 1200 rpm
